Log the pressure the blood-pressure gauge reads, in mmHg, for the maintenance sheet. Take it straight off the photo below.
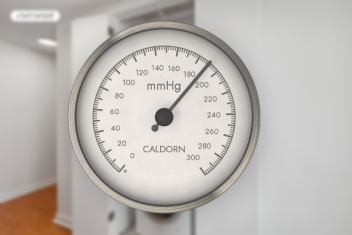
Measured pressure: 190 mmHg
